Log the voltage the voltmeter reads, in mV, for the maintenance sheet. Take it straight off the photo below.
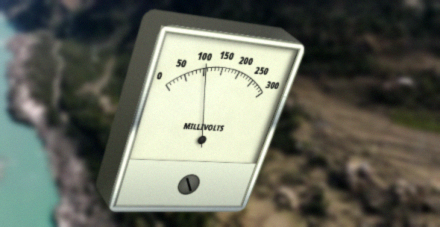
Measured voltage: 100 mV
